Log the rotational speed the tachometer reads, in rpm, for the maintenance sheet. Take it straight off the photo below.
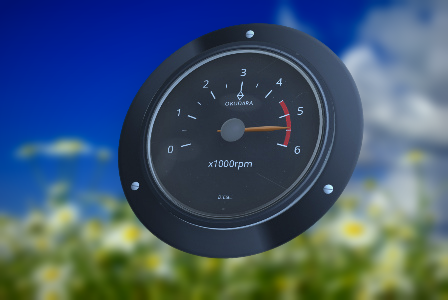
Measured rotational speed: 5500 rpm
